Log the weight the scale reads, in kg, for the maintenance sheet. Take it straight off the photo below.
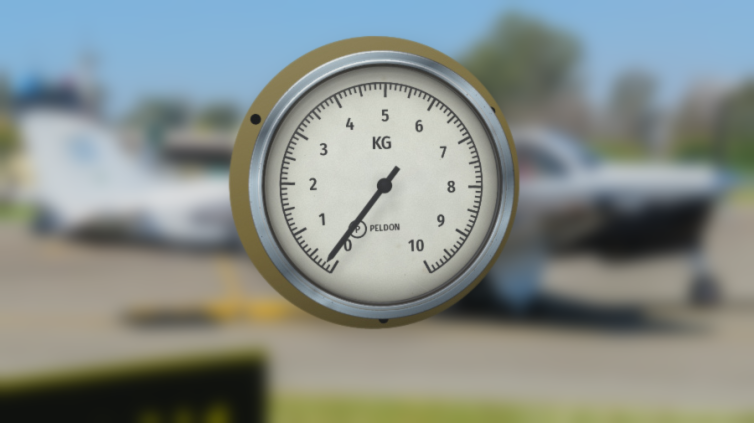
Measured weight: 0.2 kg
